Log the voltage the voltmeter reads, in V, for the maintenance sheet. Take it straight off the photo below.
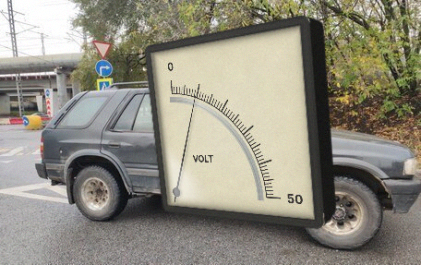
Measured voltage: 10 V
